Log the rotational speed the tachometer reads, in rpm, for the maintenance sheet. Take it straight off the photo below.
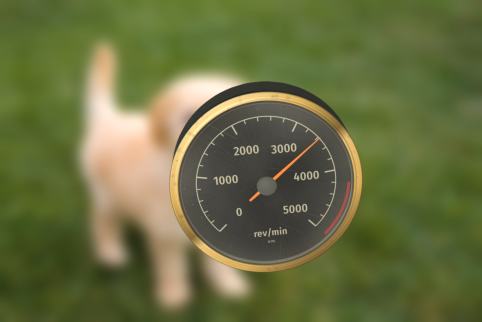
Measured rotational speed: 3400 rpm
